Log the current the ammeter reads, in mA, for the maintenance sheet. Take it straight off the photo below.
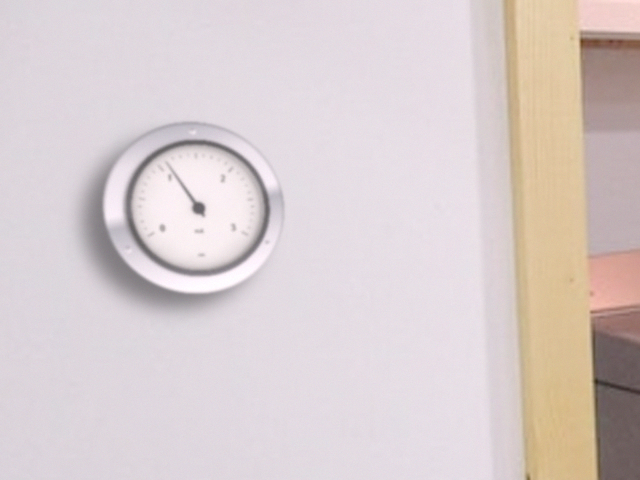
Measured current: 1.1 mA
